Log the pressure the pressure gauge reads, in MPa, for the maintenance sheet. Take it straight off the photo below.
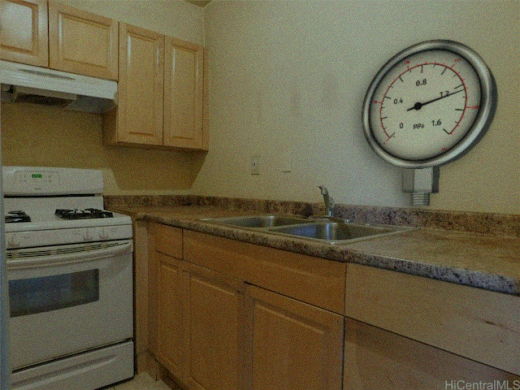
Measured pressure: 1.25 MPa
